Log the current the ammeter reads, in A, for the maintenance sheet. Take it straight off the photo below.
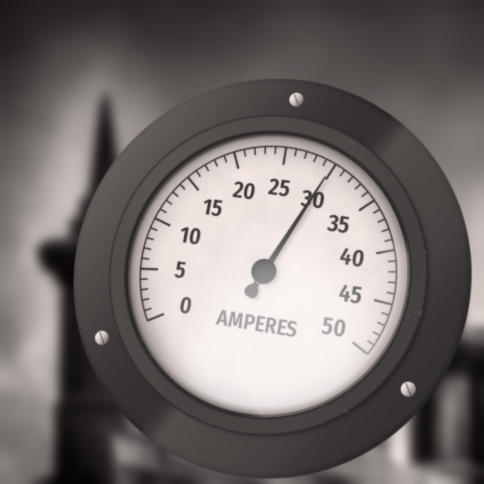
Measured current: 30 A
